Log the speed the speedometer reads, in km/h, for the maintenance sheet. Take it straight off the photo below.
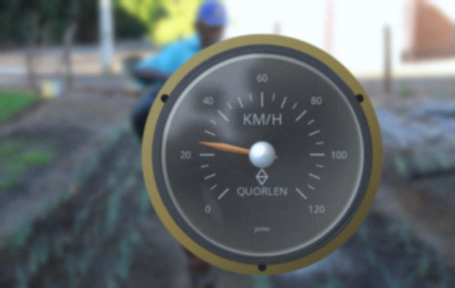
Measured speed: 25 km/h
